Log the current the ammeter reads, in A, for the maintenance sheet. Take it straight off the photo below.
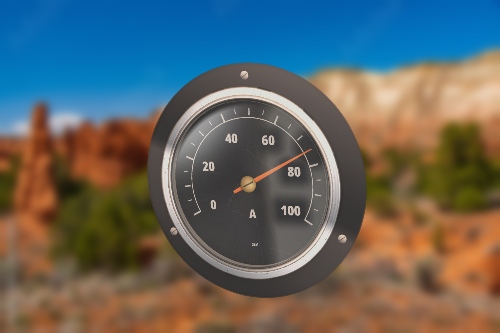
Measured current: 75 A
